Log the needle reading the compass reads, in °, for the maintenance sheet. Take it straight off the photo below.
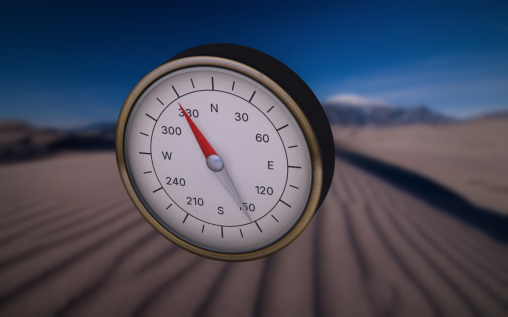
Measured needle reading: 330 °
